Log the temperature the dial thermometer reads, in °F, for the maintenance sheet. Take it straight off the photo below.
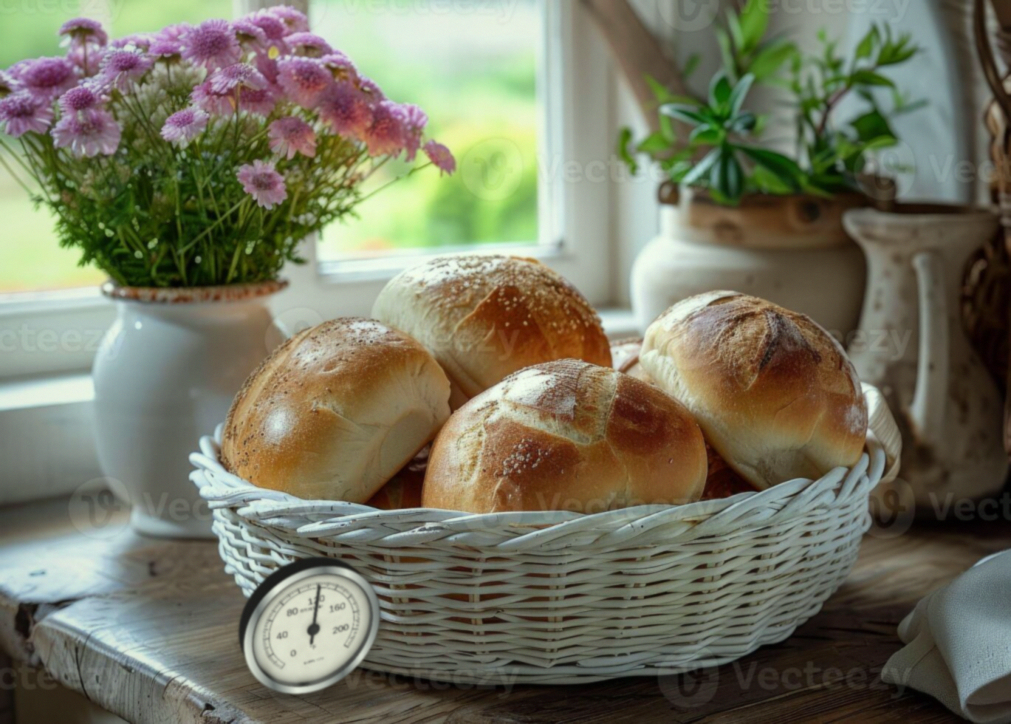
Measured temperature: 120 °F
